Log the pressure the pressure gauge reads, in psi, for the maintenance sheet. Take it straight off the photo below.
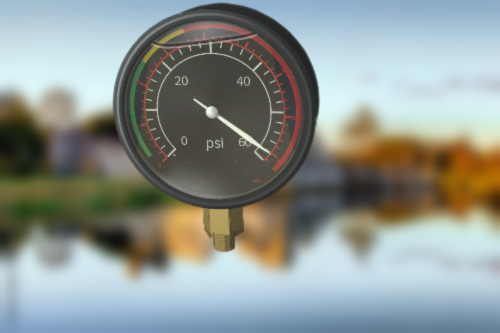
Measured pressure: 58 psi
